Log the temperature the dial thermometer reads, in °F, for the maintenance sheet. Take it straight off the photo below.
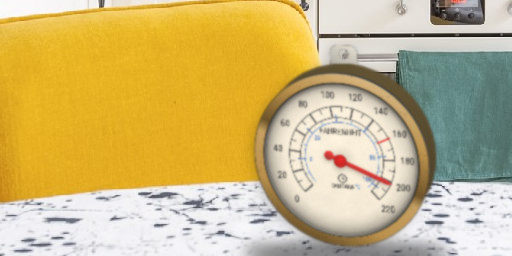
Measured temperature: 200 °F
